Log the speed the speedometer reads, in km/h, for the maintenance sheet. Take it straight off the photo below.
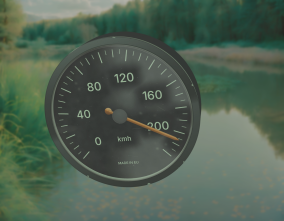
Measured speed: 205 km/h
